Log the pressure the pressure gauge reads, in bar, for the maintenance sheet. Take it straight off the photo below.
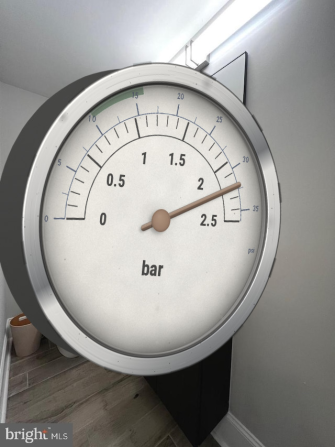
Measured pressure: 2.2 bar
